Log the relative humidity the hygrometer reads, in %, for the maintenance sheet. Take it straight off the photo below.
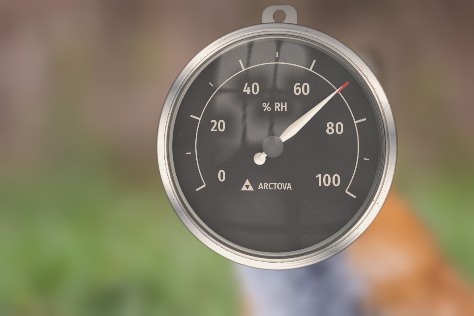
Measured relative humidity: 70 %
